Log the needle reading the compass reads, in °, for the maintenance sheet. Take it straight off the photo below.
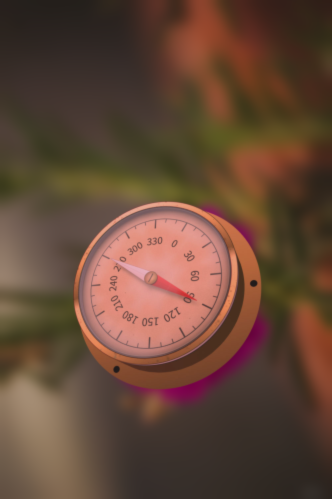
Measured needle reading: 90 °
